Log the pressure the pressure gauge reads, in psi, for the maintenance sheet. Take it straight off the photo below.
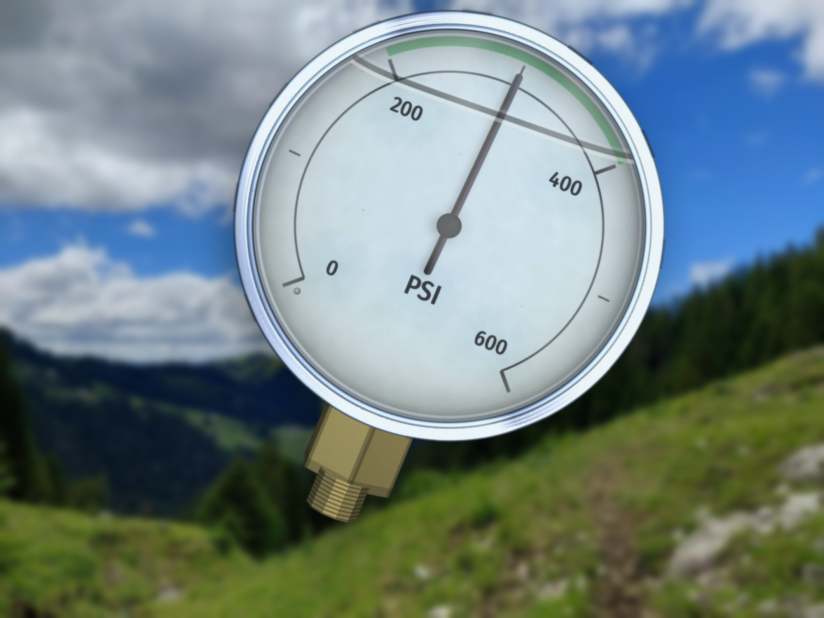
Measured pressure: 300 psi
